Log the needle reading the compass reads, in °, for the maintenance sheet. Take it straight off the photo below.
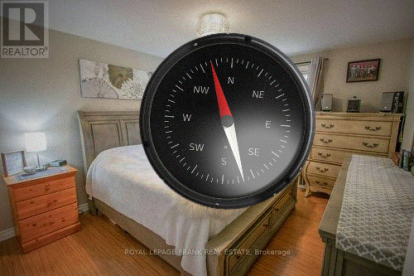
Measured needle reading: 340 °
